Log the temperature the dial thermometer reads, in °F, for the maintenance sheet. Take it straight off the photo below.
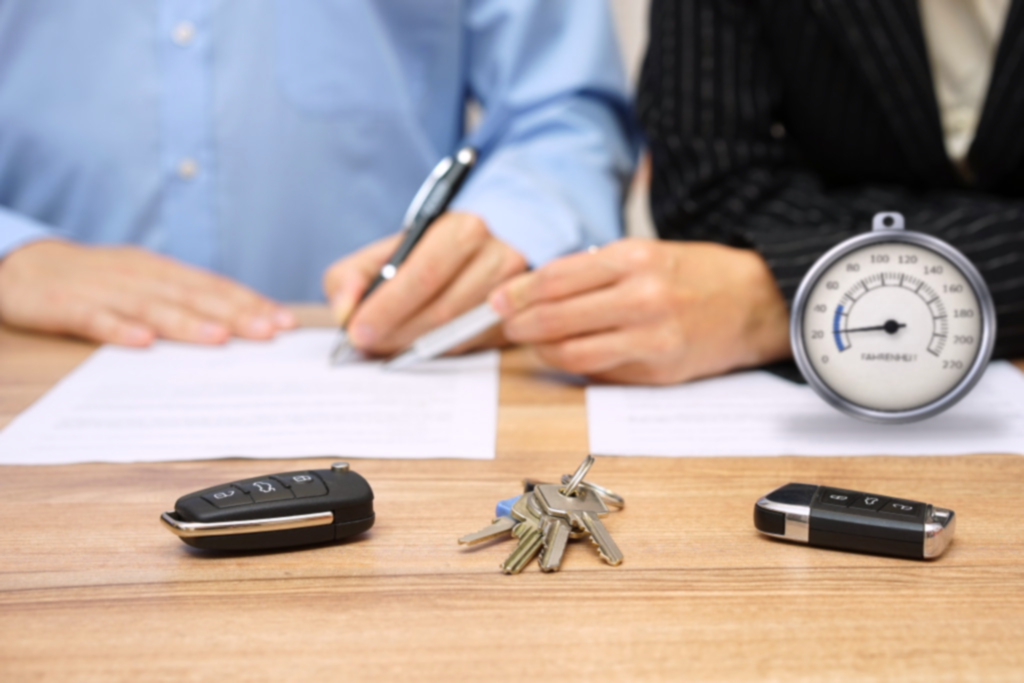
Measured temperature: 20 °F
